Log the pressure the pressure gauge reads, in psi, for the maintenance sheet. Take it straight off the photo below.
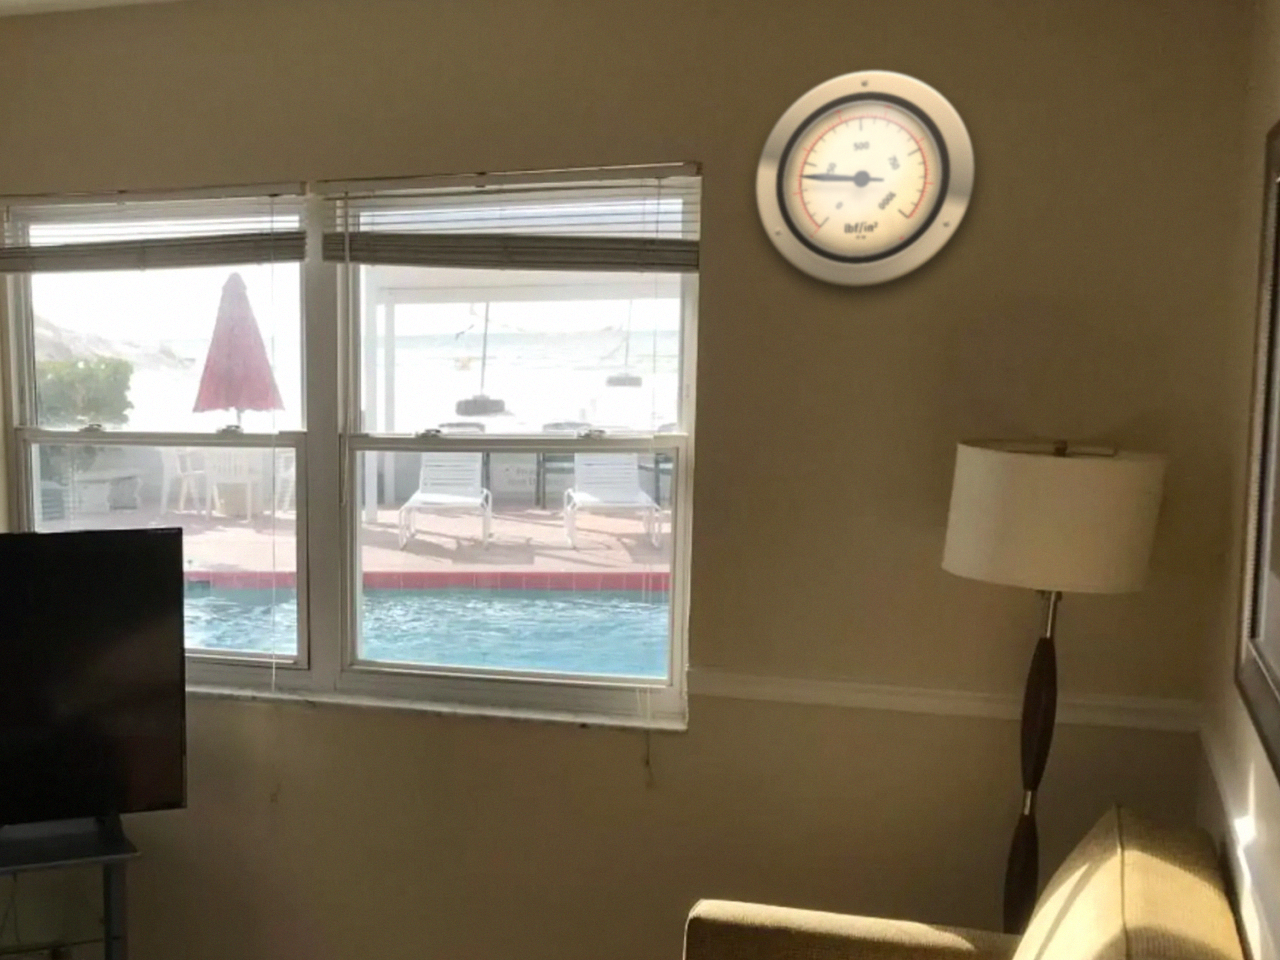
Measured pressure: 200 psi
